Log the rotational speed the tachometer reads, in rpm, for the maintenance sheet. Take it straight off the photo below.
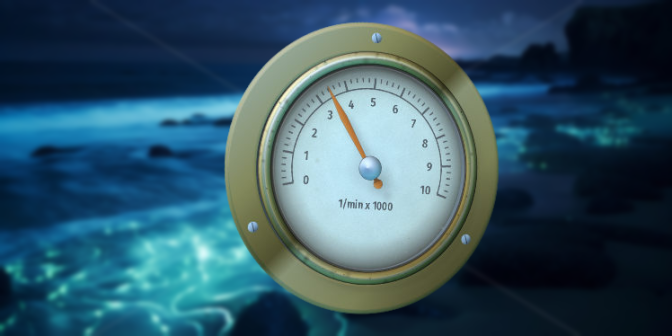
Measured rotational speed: 3400 rpm
